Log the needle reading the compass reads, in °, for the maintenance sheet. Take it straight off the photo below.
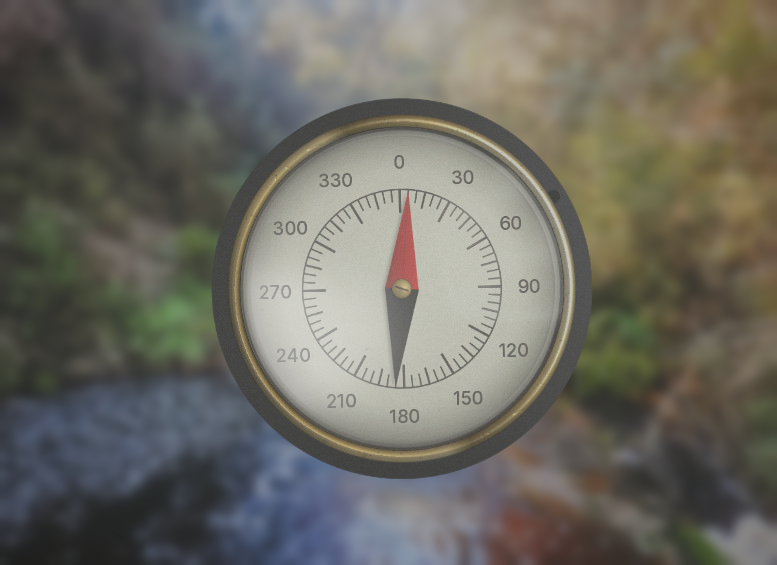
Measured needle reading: 5 °
